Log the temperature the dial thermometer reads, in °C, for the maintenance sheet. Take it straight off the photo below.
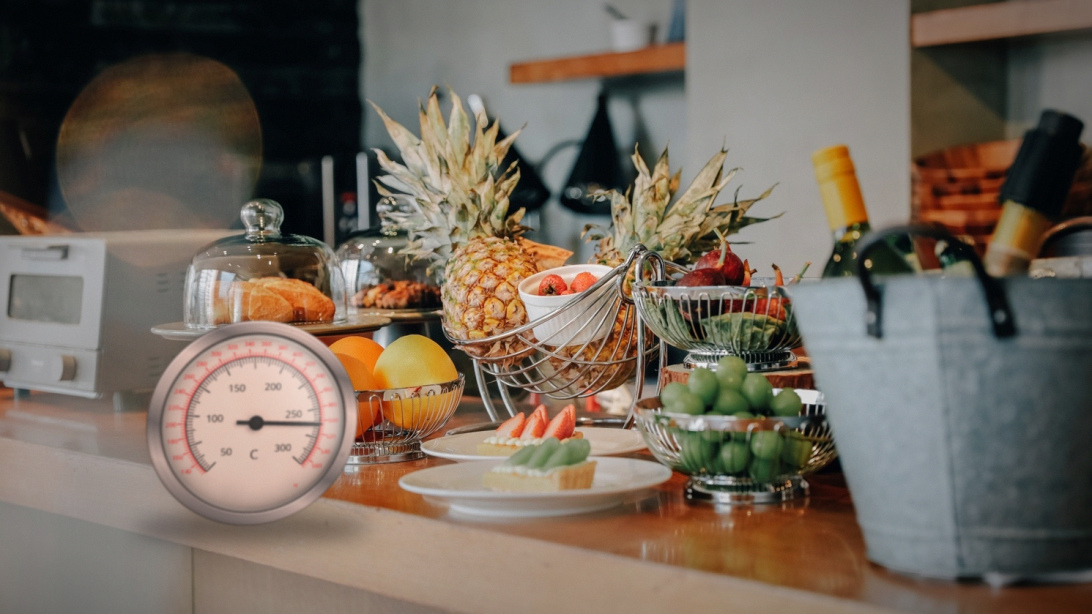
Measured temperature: 262.5 °C
